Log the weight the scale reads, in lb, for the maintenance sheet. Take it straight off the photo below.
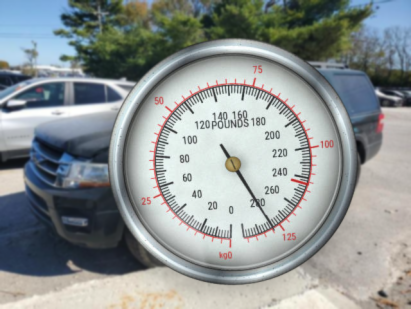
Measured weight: 280 lb
